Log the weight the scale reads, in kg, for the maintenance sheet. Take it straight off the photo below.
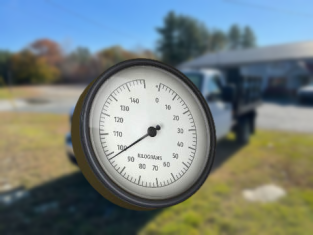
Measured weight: 98 kg
